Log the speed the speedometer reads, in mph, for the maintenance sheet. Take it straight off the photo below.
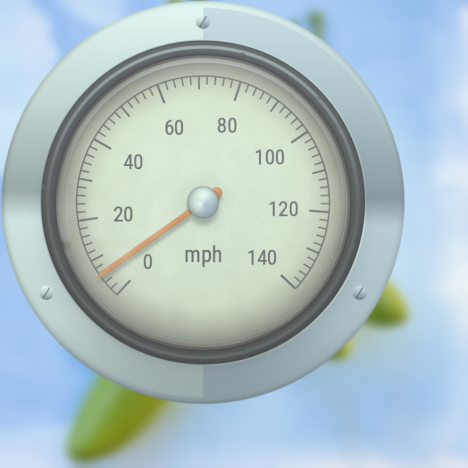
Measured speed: 6 mph
